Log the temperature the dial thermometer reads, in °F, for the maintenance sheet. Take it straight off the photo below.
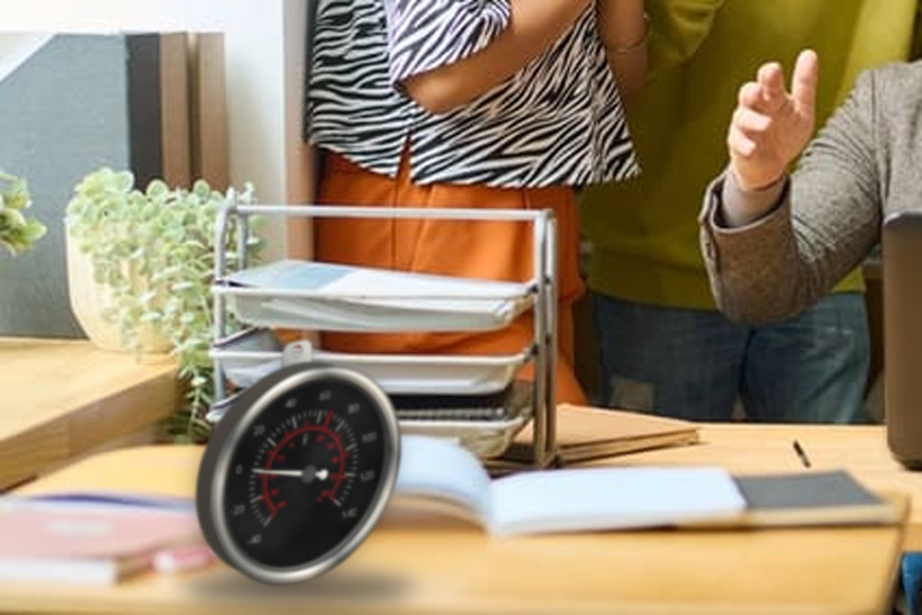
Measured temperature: 0 °F
